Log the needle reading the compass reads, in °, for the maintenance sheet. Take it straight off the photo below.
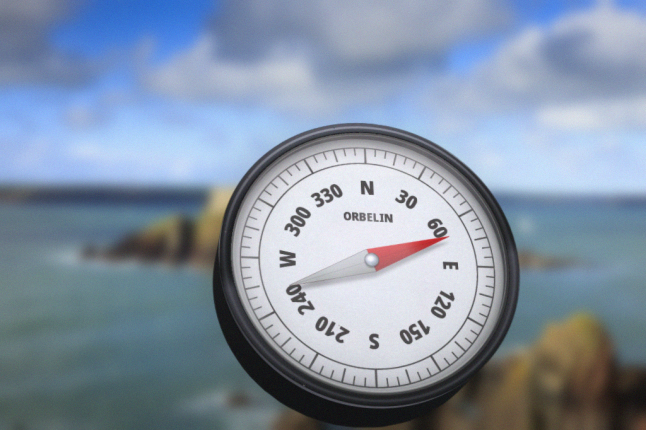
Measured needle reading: 70 °
